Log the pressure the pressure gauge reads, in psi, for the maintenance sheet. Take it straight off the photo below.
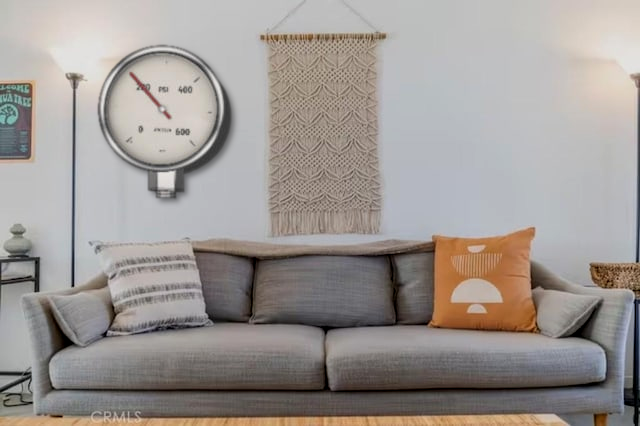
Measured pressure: 200 psi
